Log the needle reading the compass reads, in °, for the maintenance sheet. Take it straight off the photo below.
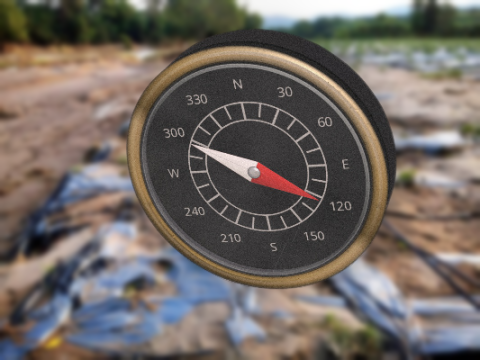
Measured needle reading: 120 °
